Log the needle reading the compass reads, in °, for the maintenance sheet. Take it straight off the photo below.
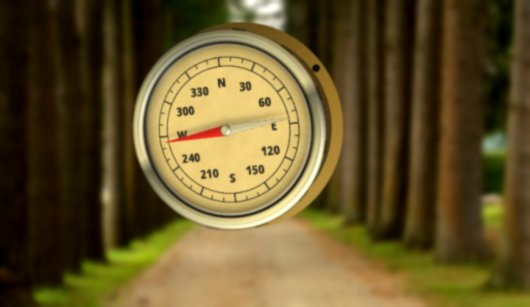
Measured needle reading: 265 °
